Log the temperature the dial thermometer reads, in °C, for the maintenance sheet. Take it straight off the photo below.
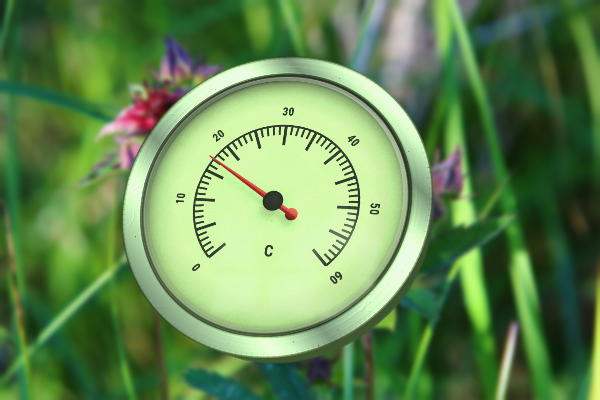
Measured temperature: 17 °C
